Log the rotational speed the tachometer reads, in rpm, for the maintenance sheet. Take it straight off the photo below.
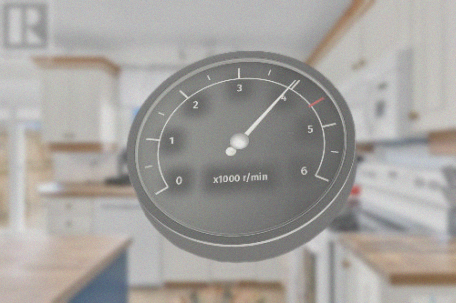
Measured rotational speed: 4000 rpm
